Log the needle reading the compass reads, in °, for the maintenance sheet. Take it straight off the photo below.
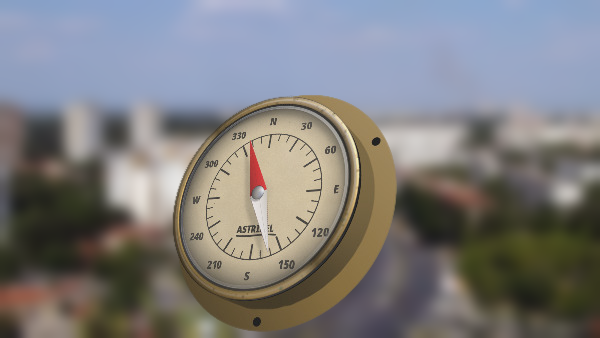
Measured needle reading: 340 °
